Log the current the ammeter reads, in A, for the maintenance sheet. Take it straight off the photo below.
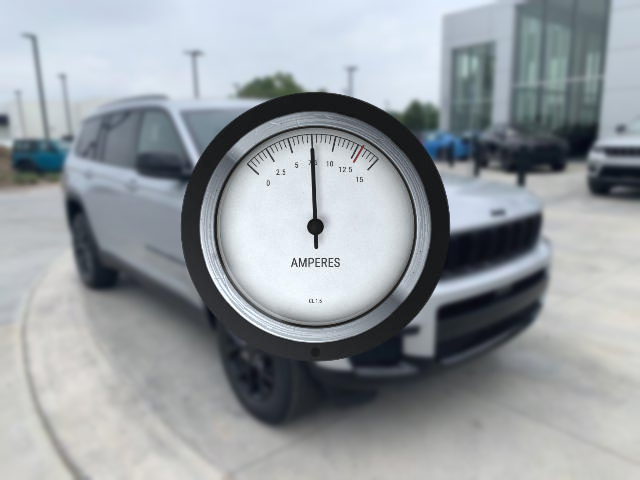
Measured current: 7.5 A
